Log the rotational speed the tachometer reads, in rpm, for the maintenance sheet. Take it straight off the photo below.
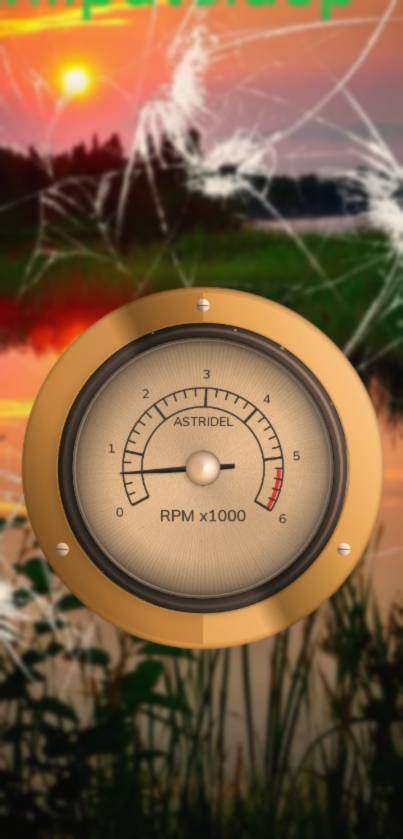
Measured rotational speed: 600 rpm
